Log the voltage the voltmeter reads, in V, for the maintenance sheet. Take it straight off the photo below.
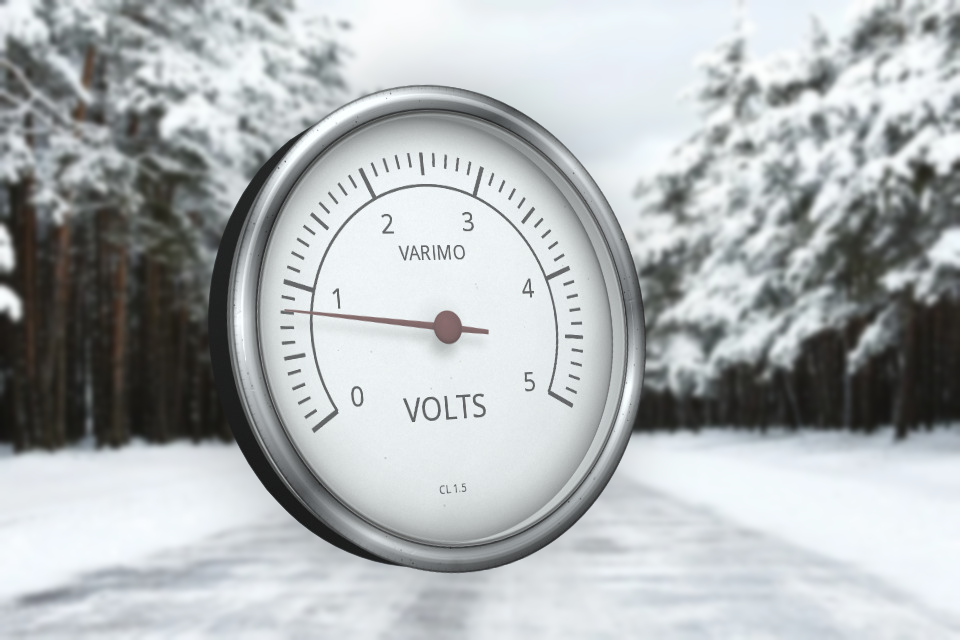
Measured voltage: 0.8 V
